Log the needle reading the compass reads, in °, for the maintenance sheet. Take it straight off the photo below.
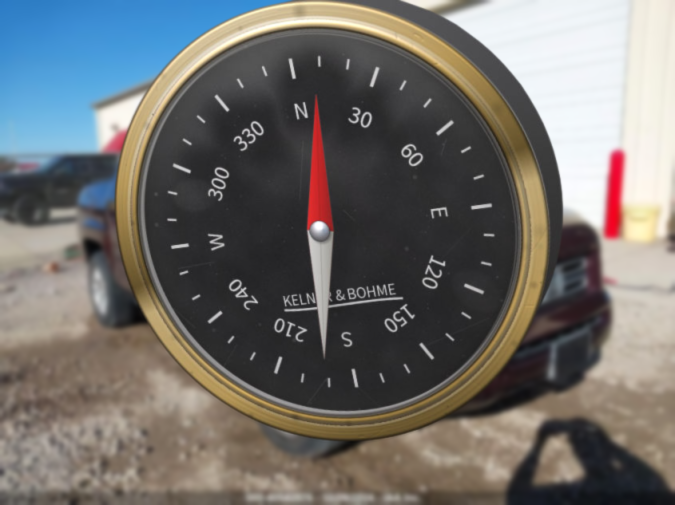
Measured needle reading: 10 °
